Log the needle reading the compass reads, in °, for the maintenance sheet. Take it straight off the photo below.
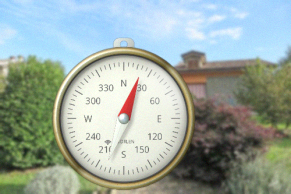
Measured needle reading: 20 °
